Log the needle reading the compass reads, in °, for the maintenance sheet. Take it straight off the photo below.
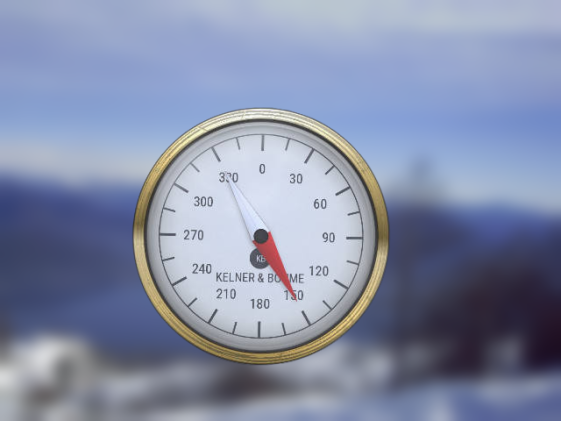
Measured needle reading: 150 °
